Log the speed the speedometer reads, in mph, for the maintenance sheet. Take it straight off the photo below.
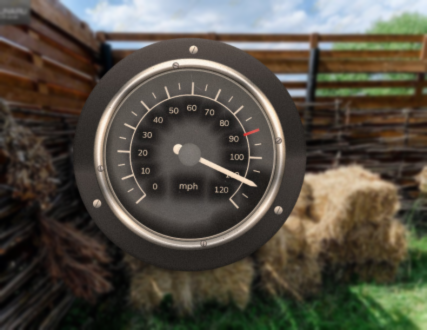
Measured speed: 110 mph
